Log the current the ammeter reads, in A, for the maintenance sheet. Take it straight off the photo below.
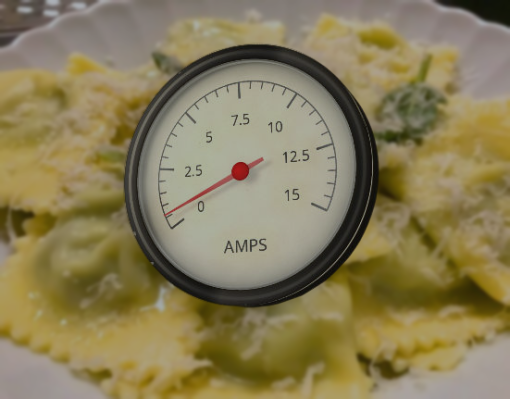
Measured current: 0.5 A
